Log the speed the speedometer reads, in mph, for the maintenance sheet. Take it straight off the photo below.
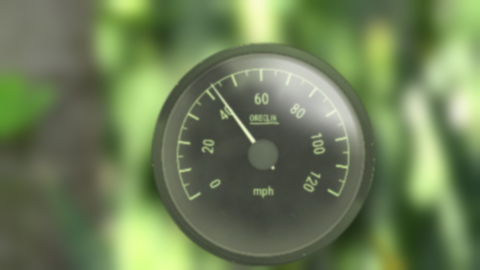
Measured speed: 42.5 mph
